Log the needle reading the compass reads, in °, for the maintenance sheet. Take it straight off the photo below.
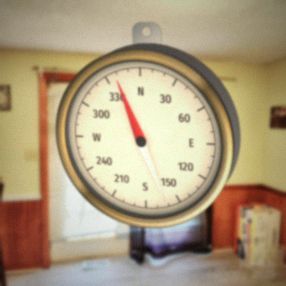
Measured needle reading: 340 °
